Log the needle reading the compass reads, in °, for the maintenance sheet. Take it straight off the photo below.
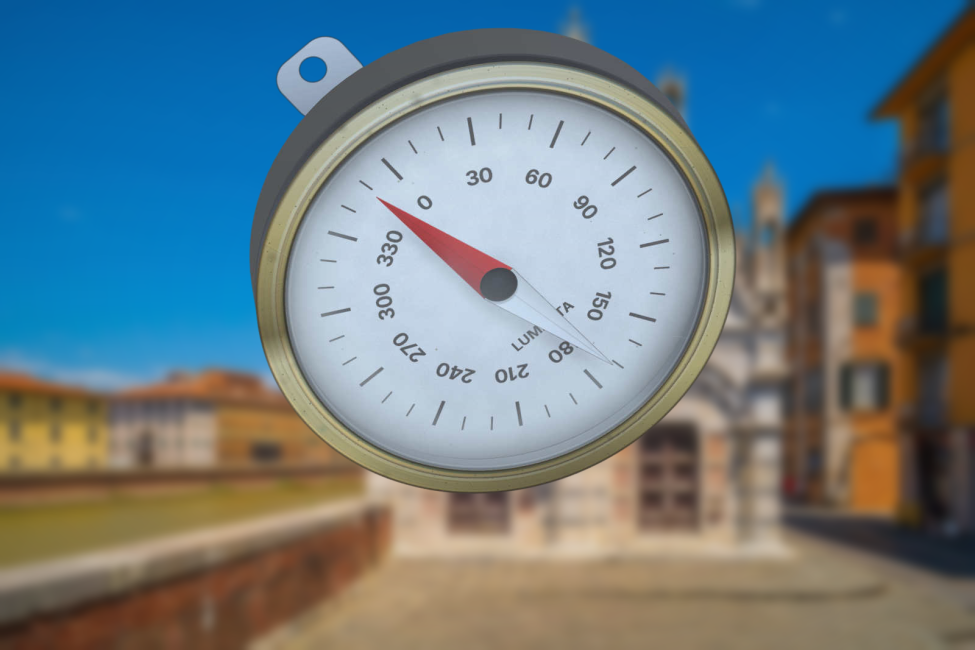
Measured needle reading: 350 °
